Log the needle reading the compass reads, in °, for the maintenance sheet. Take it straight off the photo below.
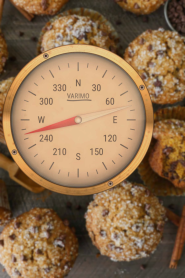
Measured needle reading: 255 °
